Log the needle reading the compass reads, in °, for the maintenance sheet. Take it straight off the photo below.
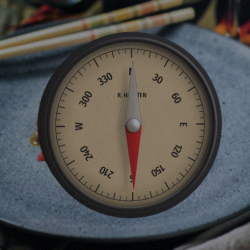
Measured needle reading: 180 °
